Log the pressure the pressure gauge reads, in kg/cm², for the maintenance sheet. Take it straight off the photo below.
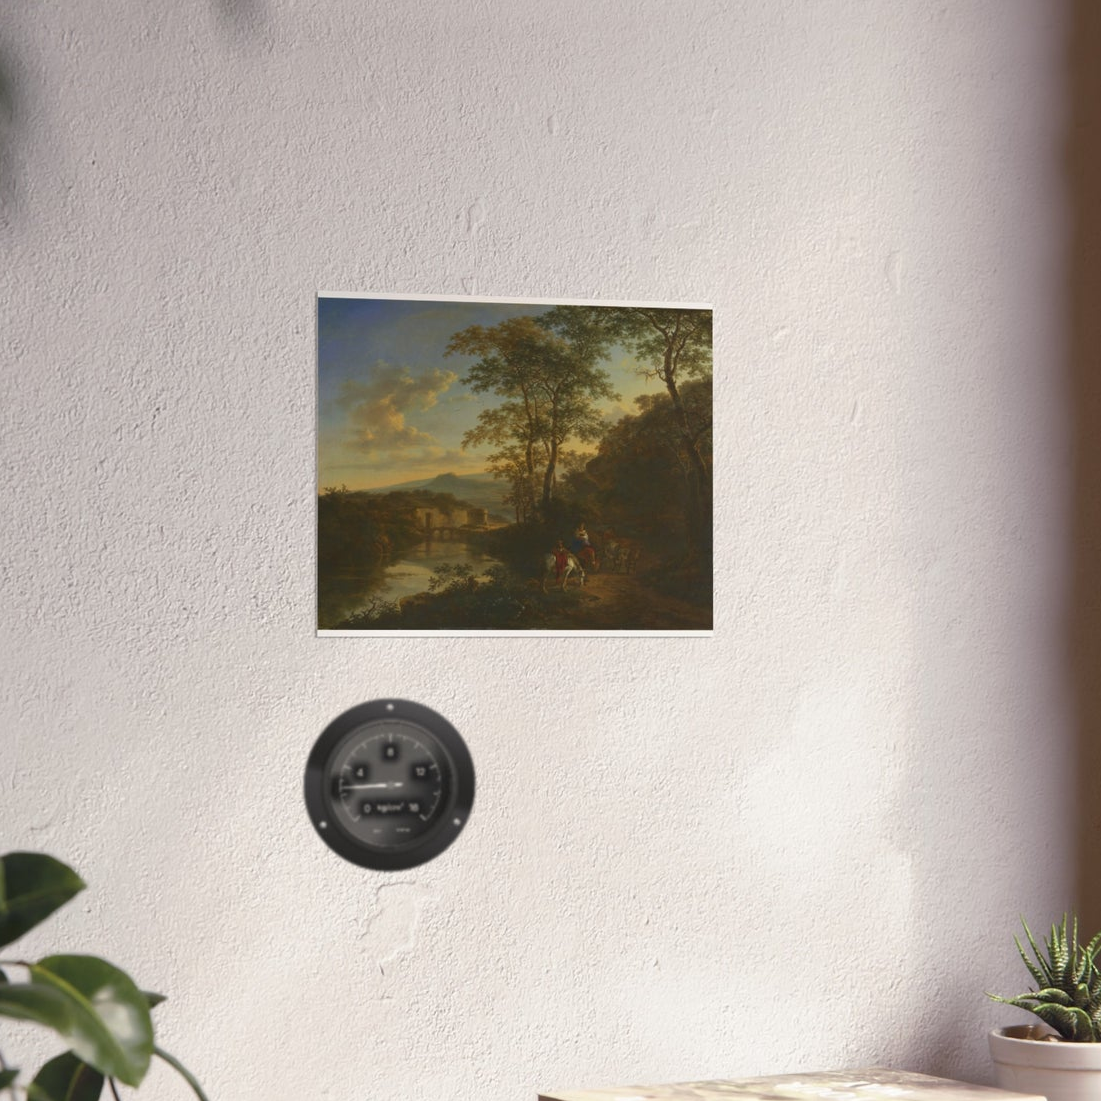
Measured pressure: 2.5 kg/cm²
